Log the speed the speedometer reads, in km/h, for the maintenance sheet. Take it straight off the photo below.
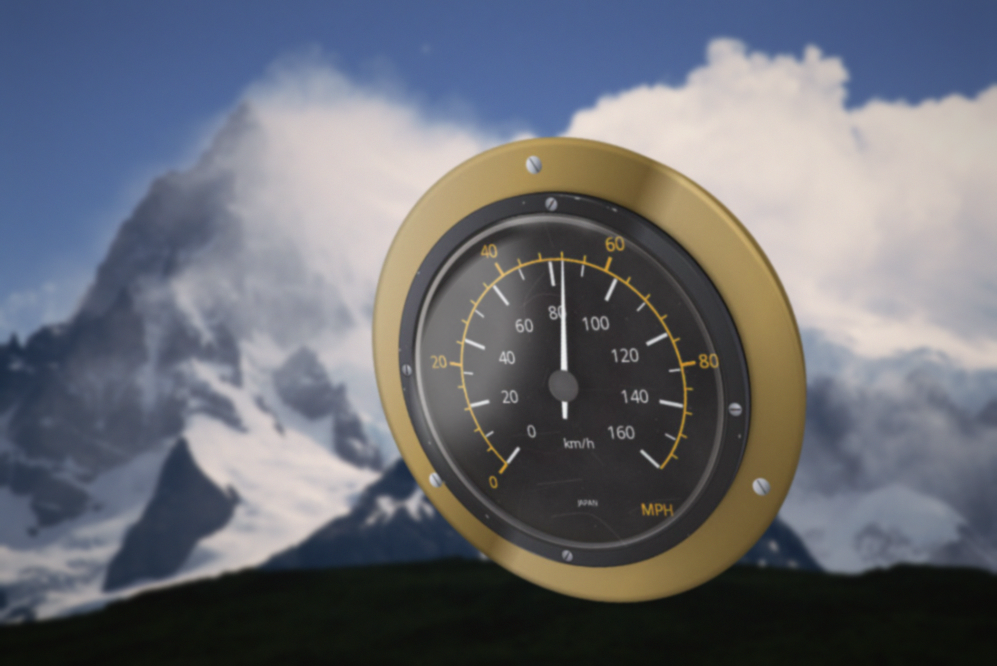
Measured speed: 85 km/h
